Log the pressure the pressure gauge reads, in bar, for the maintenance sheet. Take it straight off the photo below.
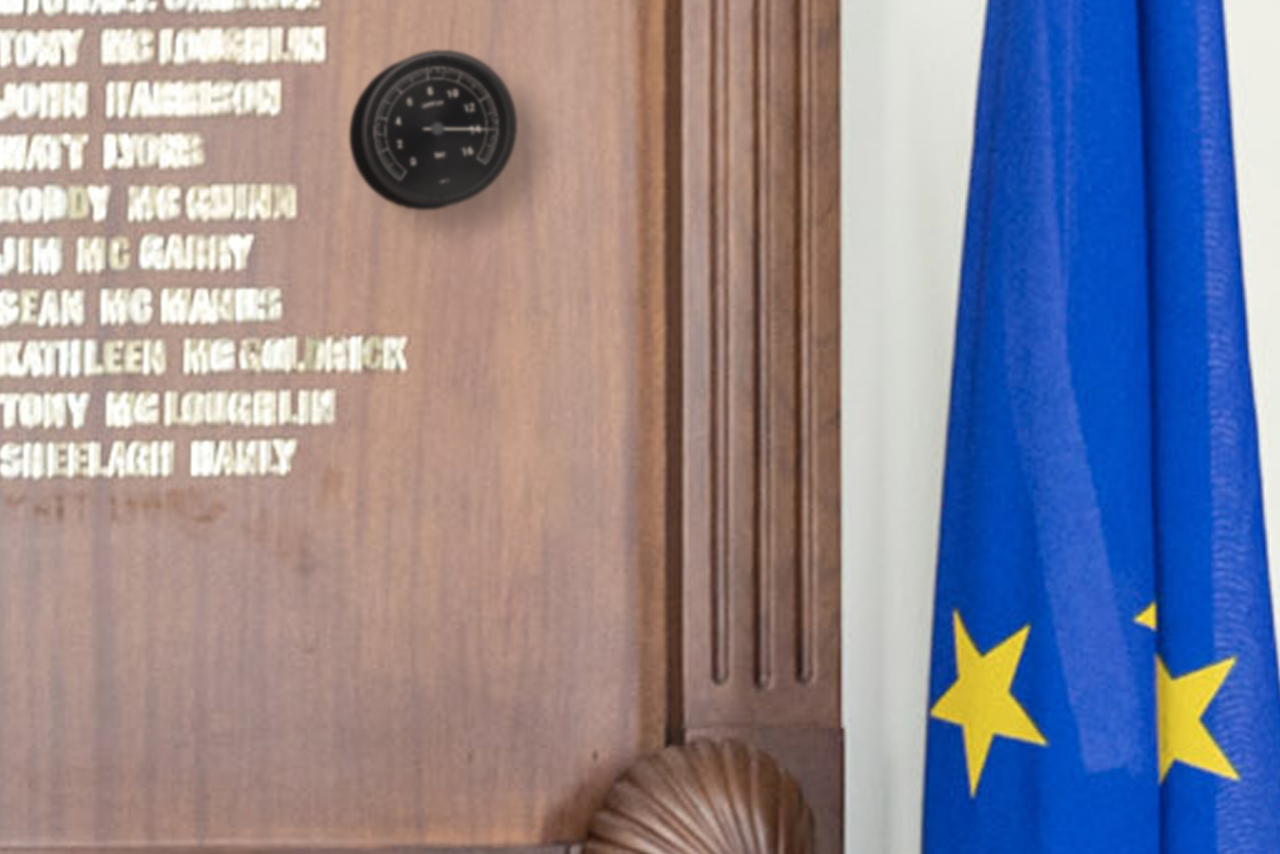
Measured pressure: 14 bar
